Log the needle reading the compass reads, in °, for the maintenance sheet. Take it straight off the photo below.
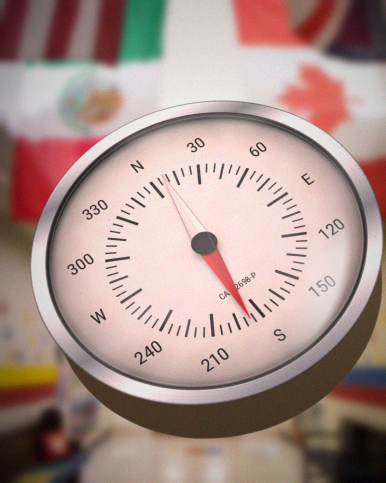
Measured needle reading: 187.5 °
